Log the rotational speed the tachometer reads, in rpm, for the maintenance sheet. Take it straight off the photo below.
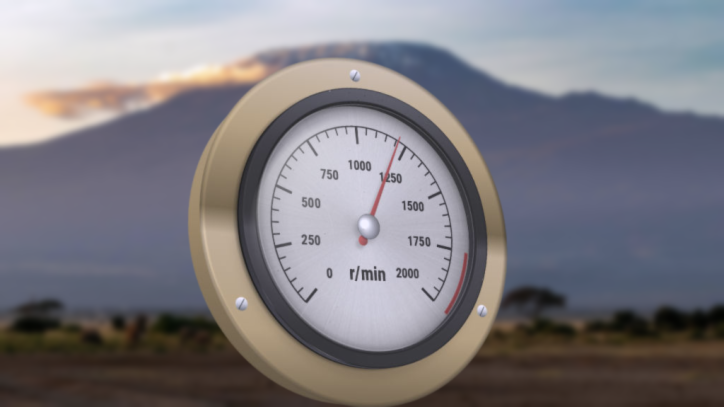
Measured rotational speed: 1200 rpm
